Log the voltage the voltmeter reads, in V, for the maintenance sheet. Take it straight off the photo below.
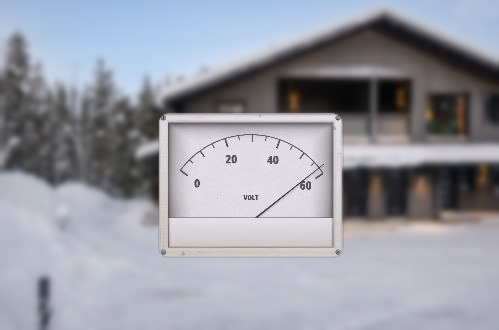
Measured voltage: 57.5 V
